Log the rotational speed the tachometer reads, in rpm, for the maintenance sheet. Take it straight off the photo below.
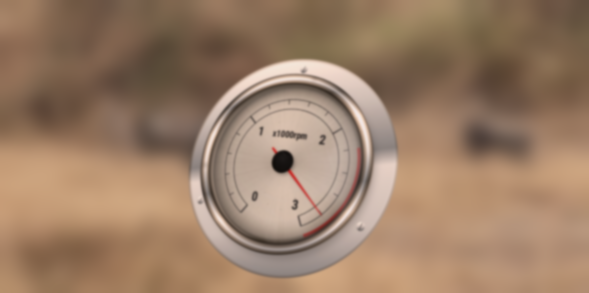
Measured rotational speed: 2800 rpm
